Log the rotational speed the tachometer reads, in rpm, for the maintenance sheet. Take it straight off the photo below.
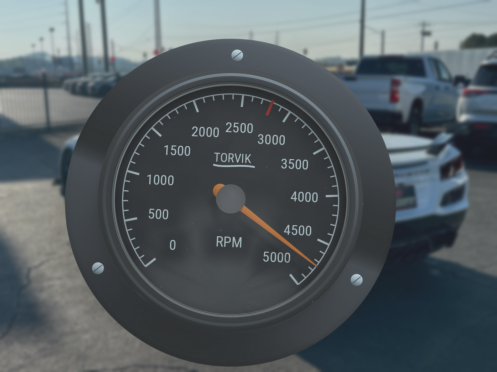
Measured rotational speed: 4750 rpm
